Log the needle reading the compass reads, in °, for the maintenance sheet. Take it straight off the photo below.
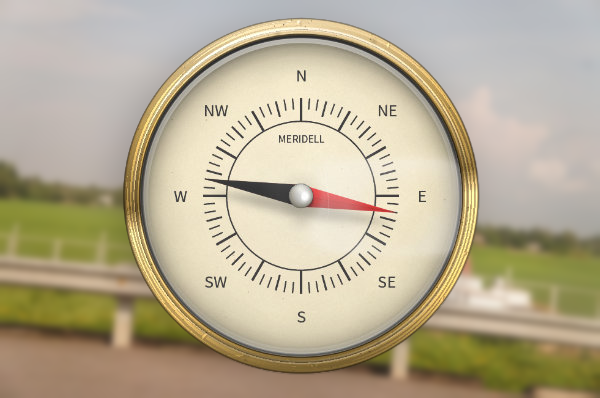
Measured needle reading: 100 °
